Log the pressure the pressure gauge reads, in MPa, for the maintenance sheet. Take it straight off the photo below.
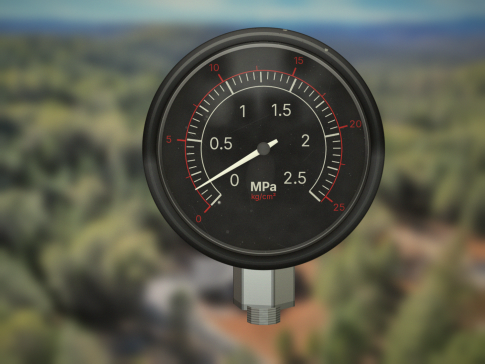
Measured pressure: 0.15 MPa
